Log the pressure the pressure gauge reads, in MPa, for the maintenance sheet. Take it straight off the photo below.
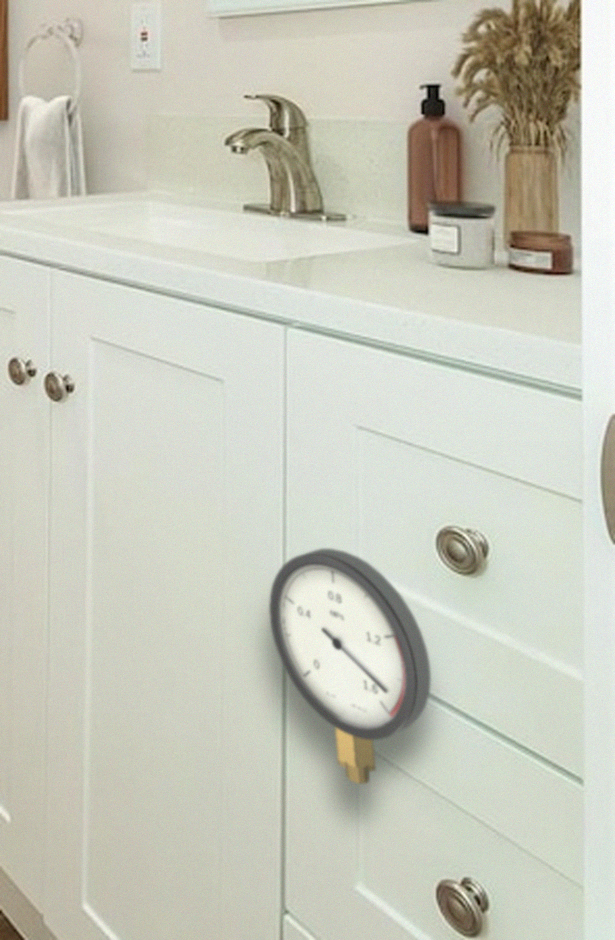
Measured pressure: 1.5 MPa
